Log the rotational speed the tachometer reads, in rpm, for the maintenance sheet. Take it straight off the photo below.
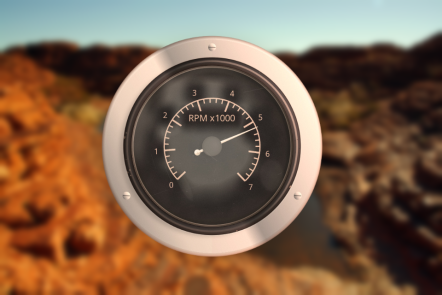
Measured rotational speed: 5200 rpm
